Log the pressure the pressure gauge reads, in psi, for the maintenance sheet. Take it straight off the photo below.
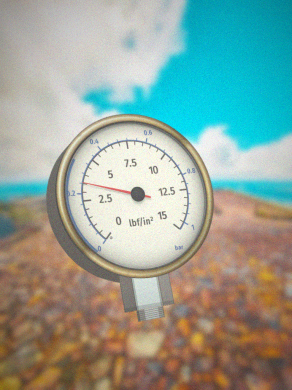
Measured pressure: 3.5 psi
